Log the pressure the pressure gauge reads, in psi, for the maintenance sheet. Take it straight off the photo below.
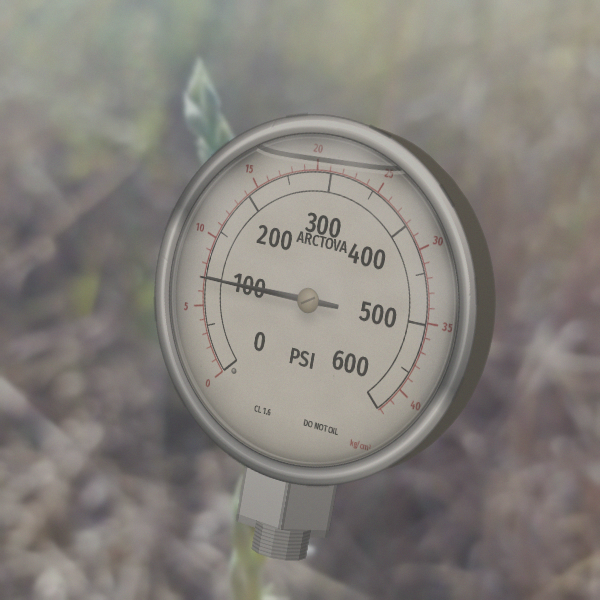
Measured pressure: 100 psi
